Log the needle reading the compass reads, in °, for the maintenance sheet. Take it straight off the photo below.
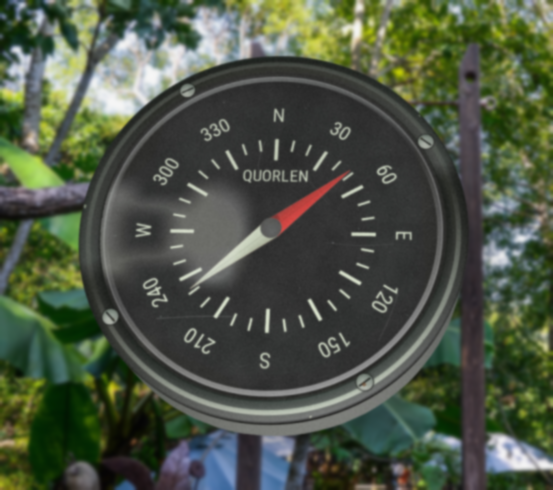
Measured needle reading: 50 °
